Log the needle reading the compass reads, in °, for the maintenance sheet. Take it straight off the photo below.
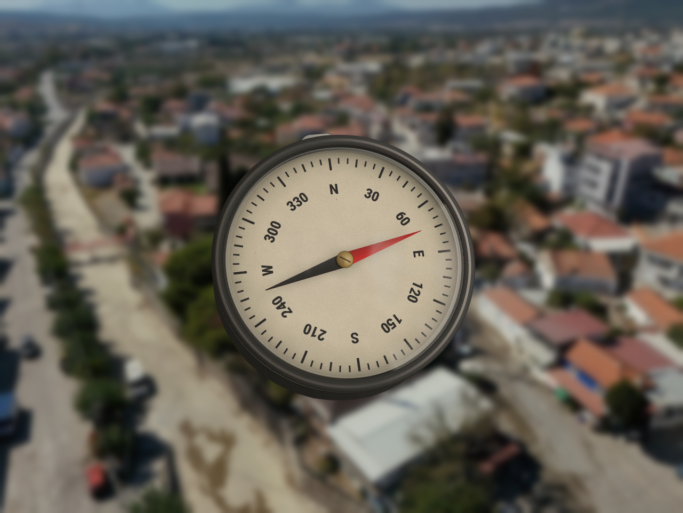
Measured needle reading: 75 °
